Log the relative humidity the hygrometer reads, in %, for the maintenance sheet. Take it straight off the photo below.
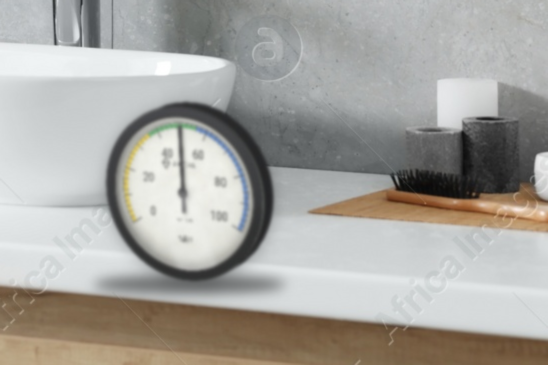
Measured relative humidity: 50 %
